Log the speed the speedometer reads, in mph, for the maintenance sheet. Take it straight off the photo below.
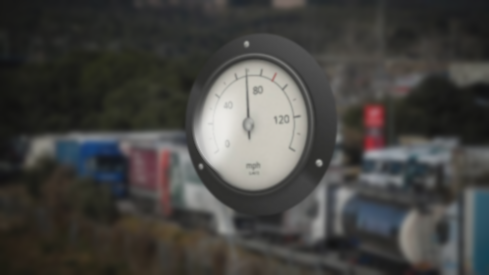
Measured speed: 70 mph
